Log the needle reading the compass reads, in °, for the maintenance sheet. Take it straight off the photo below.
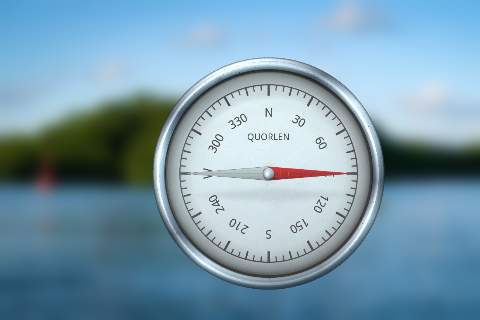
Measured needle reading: 90 °
